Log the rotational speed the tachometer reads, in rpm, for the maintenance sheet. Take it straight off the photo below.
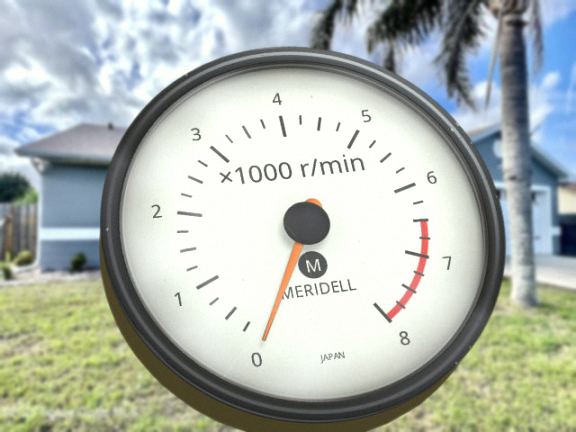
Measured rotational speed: 0 rpm
